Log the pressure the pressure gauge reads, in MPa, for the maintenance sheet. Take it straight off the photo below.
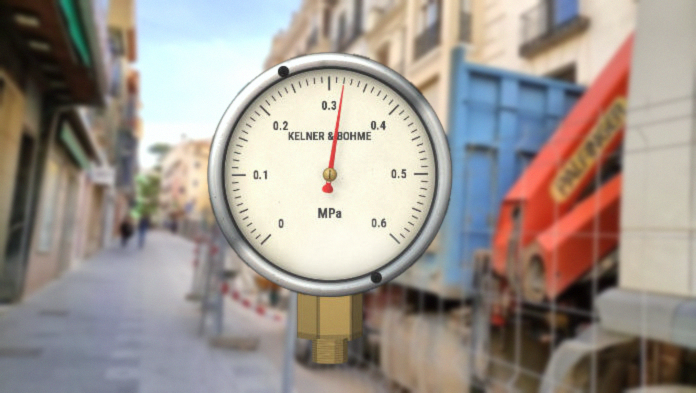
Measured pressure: 0.32 MPa
